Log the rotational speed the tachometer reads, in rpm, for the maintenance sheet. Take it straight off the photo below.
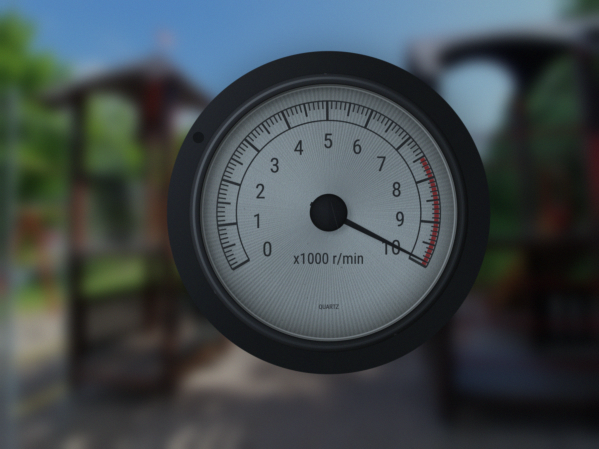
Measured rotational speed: 9900 rpm
